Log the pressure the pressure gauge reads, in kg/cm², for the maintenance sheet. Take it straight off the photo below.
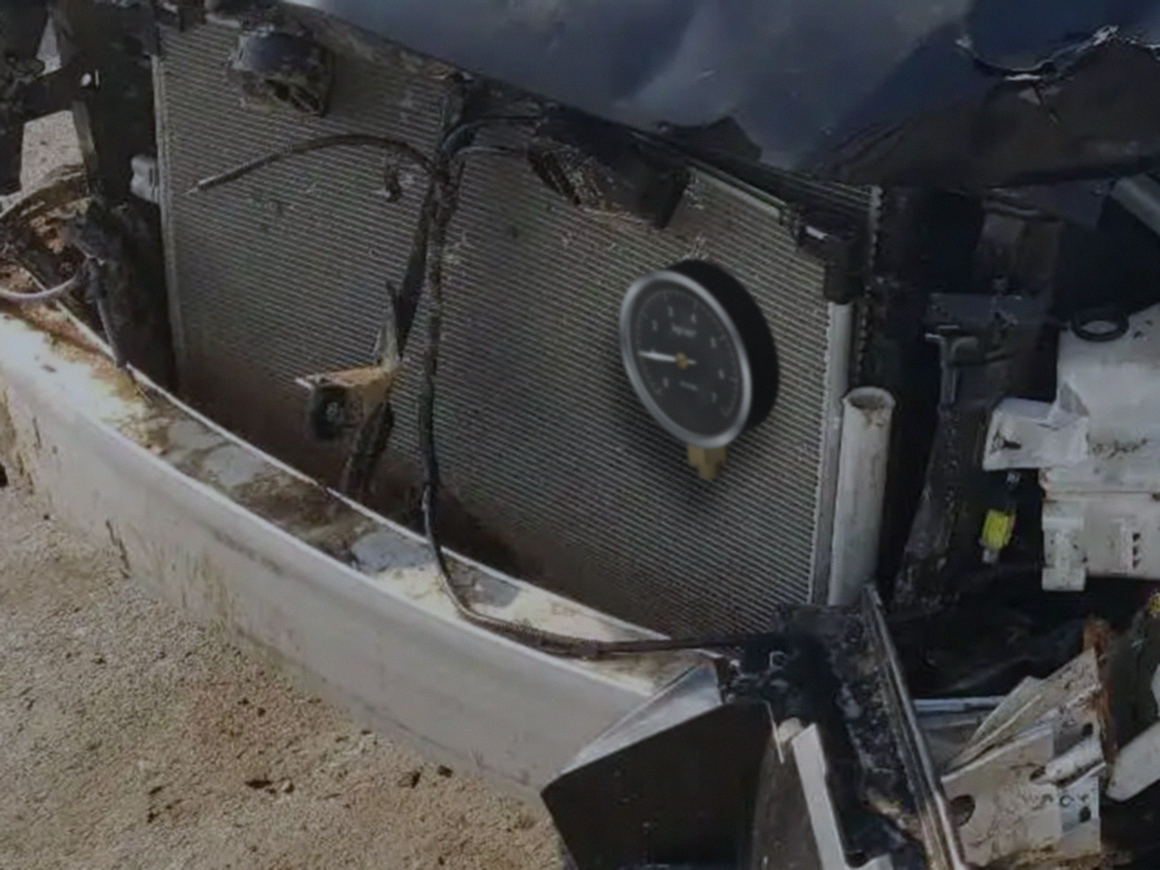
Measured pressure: 1 kg/cm²
